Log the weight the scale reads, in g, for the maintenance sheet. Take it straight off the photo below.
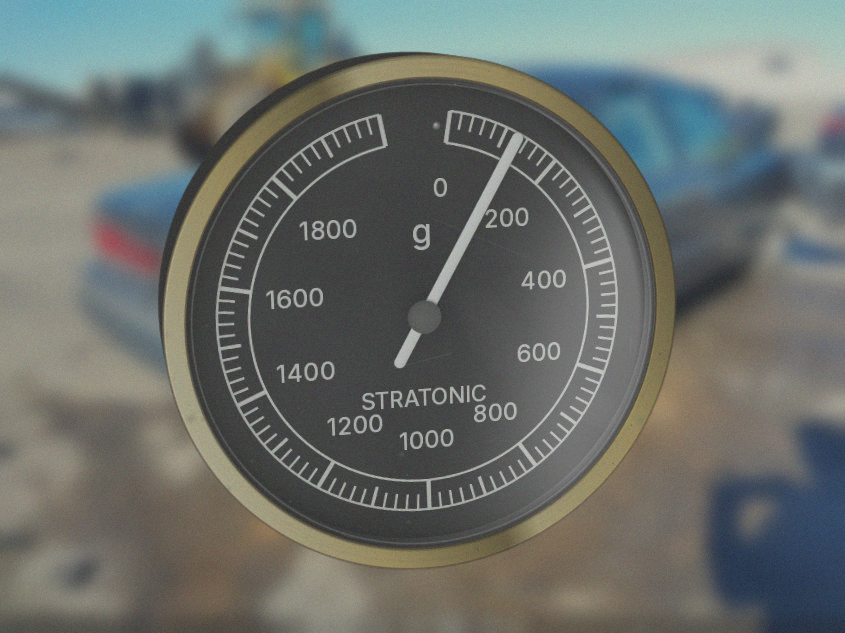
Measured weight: 120 g
